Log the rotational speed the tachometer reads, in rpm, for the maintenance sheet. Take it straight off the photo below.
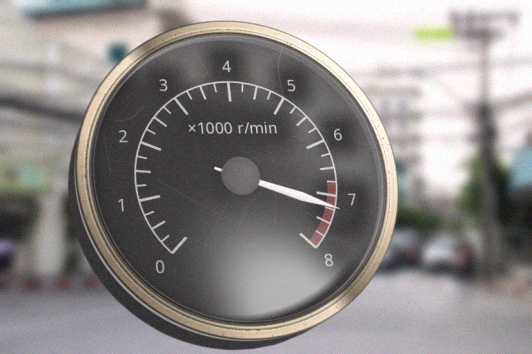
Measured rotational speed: 7250 rpm
